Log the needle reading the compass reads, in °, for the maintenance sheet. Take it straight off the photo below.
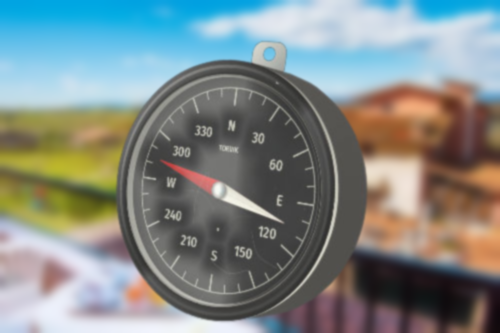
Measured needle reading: 285 °
